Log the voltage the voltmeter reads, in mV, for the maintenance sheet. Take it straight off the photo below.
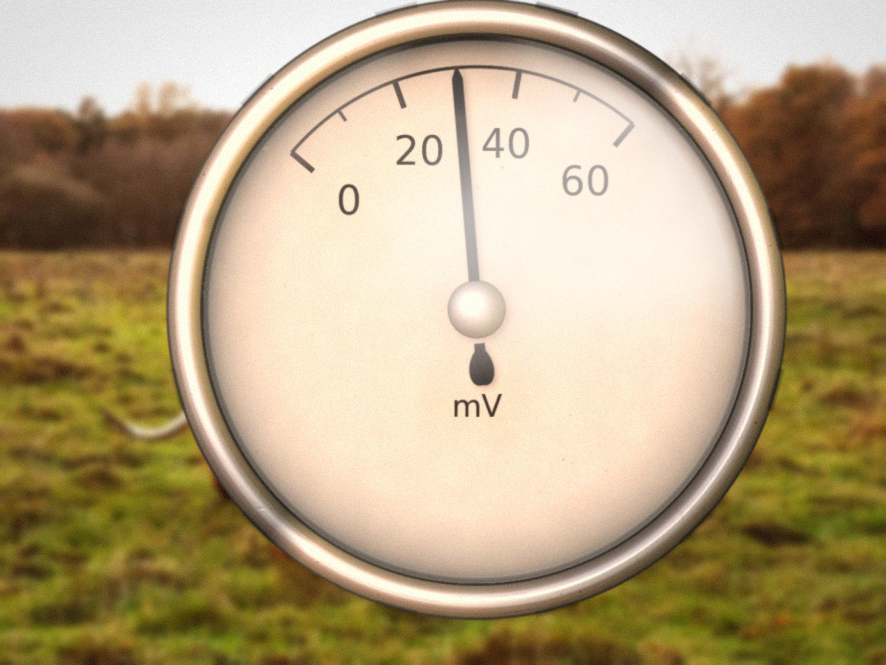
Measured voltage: 30 mV
